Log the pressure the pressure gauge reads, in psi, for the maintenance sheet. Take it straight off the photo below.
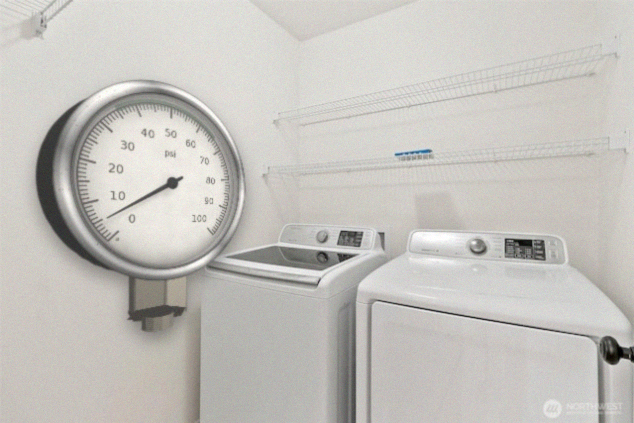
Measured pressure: 5 psi
